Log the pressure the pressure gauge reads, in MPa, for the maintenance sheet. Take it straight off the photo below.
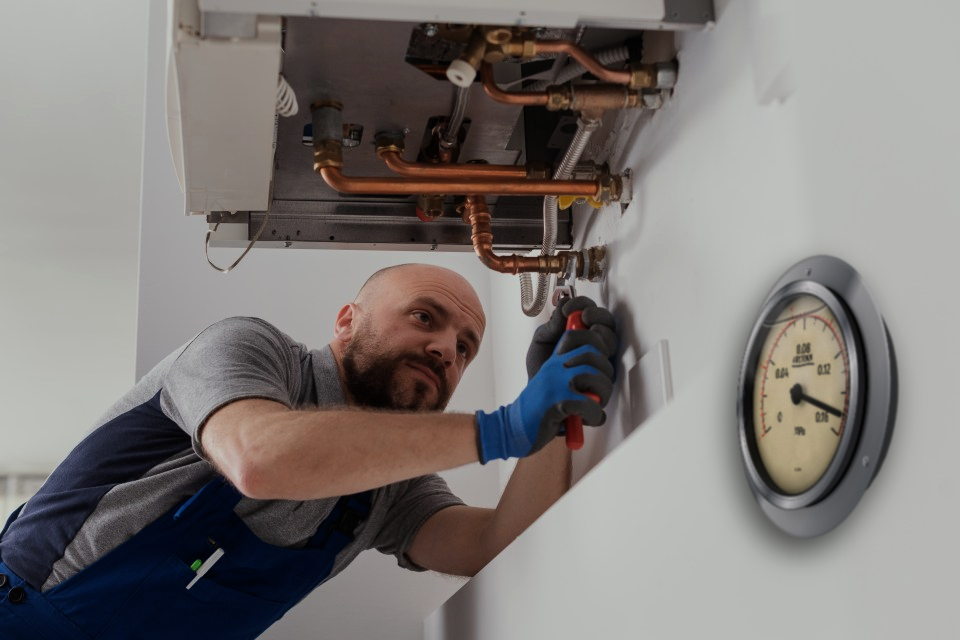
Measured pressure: 0.15 MPa
